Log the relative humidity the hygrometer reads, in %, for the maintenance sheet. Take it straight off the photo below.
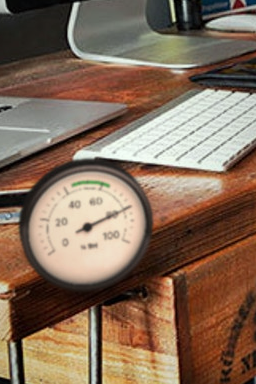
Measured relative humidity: 80 %
